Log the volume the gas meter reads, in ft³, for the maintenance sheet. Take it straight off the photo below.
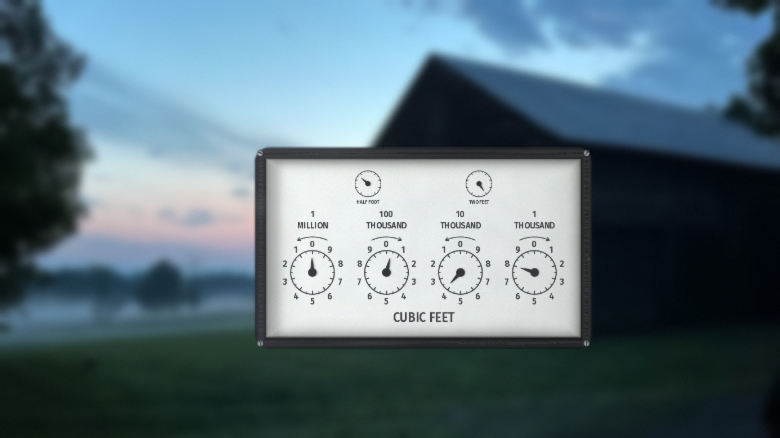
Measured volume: 3800 ft³
